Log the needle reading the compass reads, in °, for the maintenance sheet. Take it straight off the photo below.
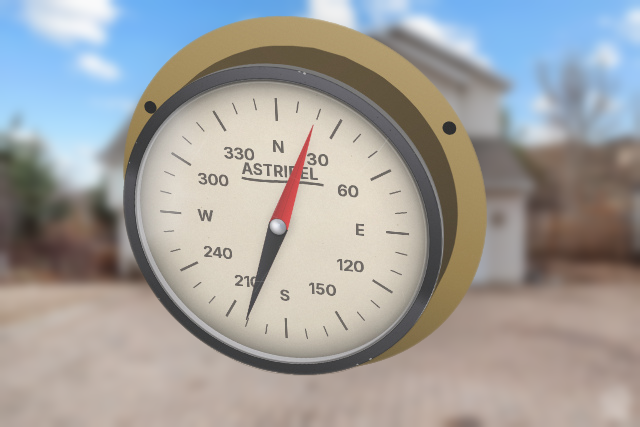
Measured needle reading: 20 °
